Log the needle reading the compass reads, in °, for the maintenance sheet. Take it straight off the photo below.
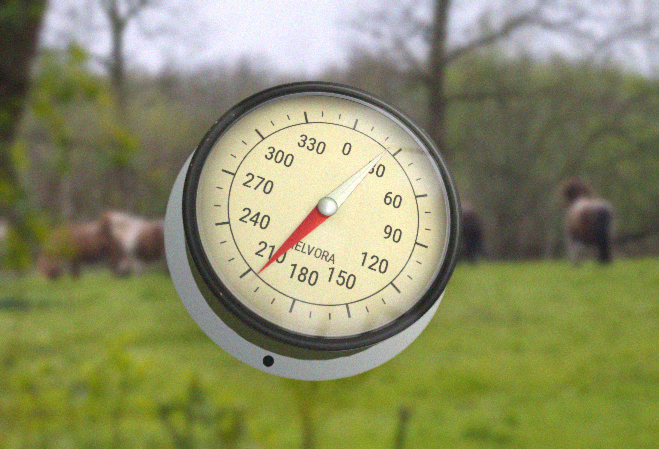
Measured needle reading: 205 °
